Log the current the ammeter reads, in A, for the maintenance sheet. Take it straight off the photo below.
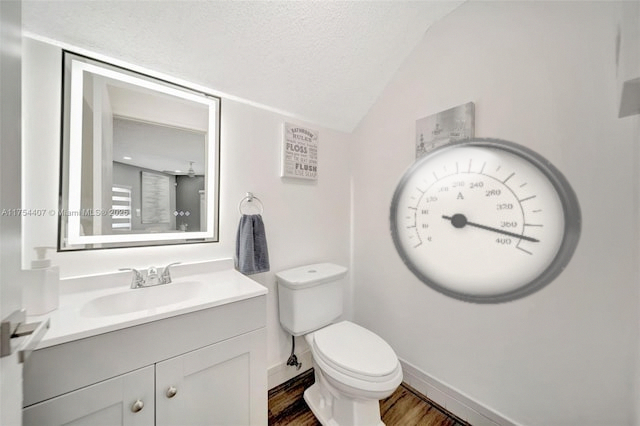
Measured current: 380 A
